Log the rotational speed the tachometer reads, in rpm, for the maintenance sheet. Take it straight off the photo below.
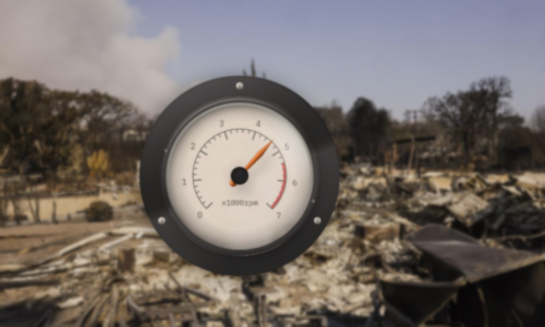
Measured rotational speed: 4600 rpm
